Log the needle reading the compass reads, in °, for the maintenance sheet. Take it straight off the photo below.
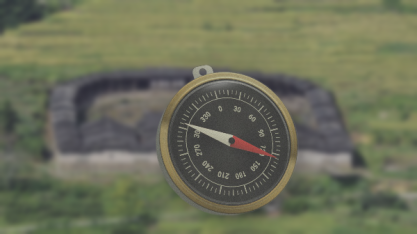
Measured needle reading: 125 °
